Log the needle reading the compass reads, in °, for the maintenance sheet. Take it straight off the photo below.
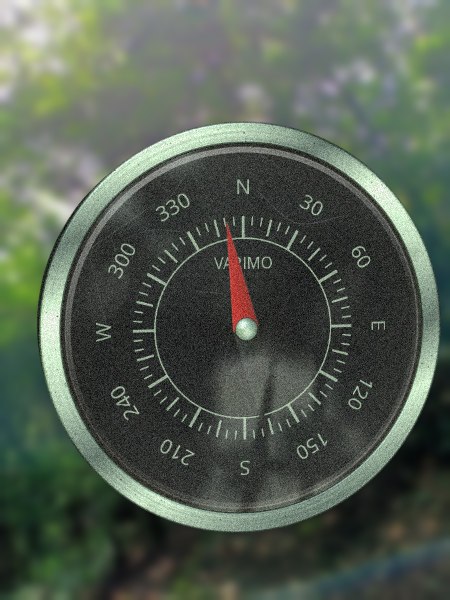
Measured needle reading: 350 °
